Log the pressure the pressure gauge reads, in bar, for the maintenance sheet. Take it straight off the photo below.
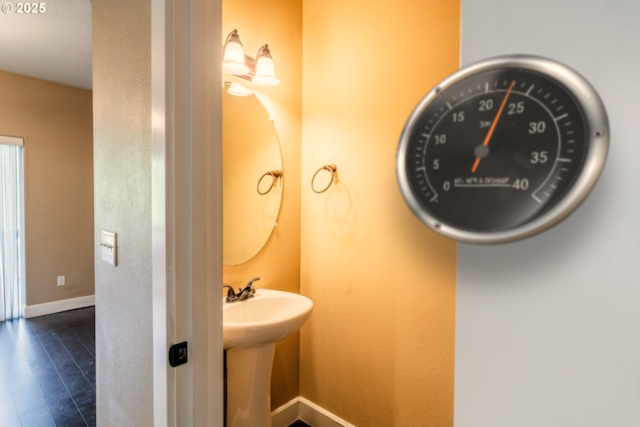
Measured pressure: 23 bar
